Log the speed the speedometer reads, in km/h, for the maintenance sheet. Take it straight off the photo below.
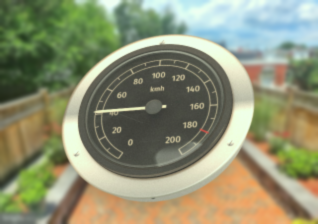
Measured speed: 40 km/h
